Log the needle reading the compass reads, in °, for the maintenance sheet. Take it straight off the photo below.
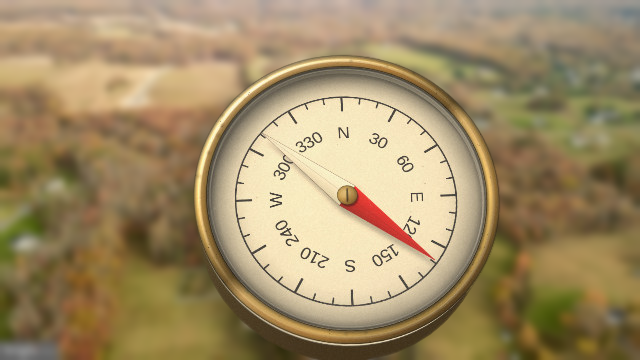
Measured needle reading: 130 °
